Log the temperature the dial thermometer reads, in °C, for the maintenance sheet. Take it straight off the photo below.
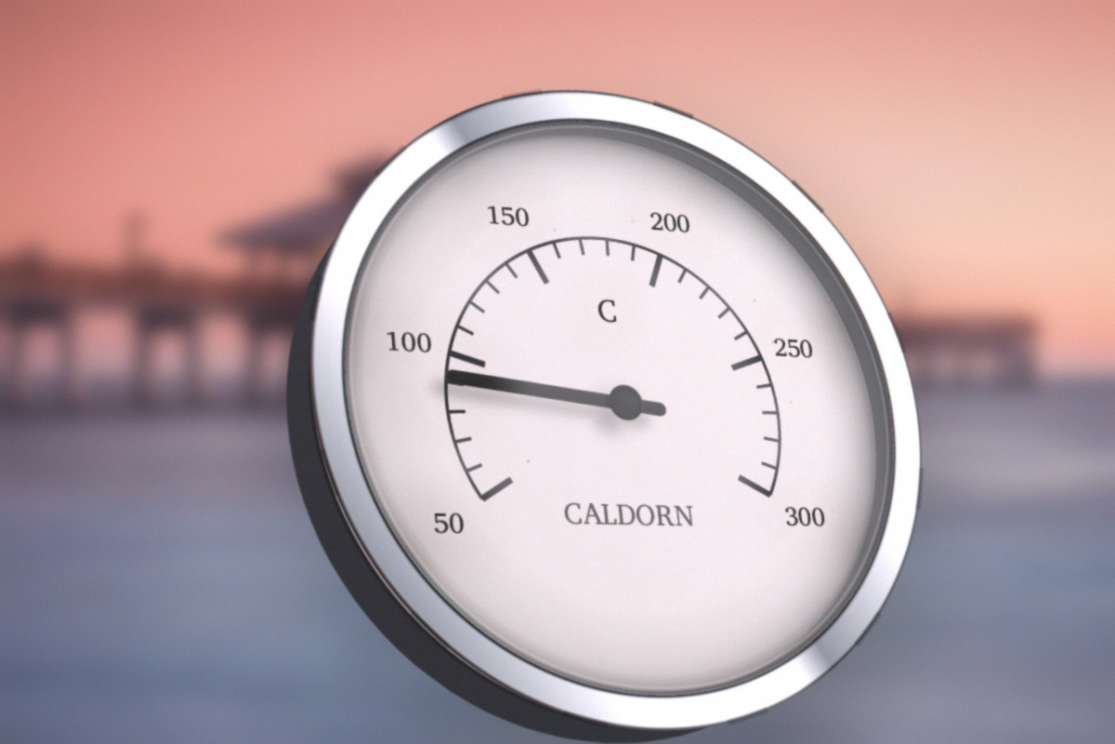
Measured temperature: 90 °C
